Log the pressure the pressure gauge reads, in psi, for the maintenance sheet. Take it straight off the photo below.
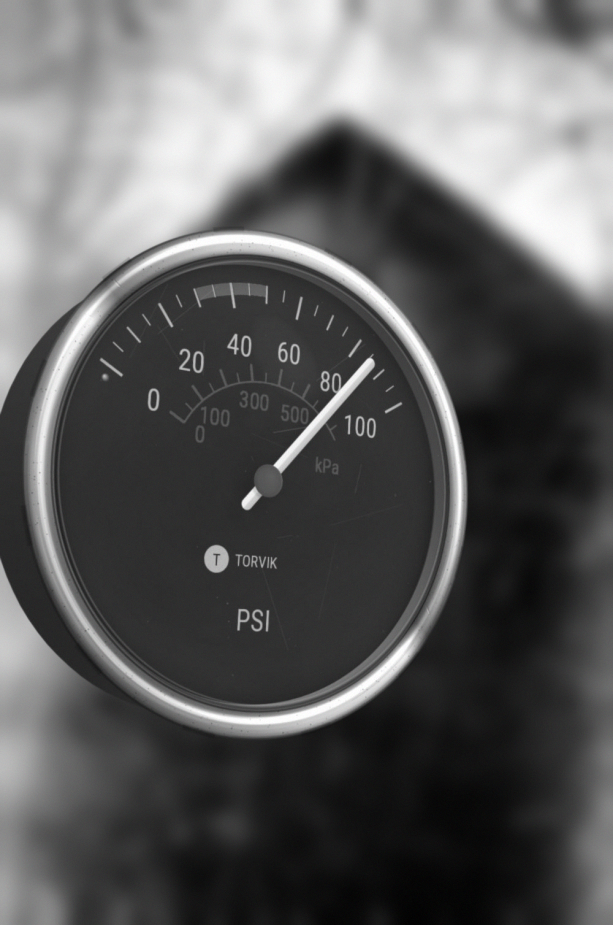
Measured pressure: 85 psi
